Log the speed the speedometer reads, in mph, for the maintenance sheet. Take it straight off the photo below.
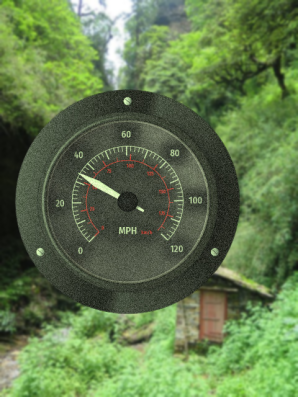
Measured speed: 34 mph
